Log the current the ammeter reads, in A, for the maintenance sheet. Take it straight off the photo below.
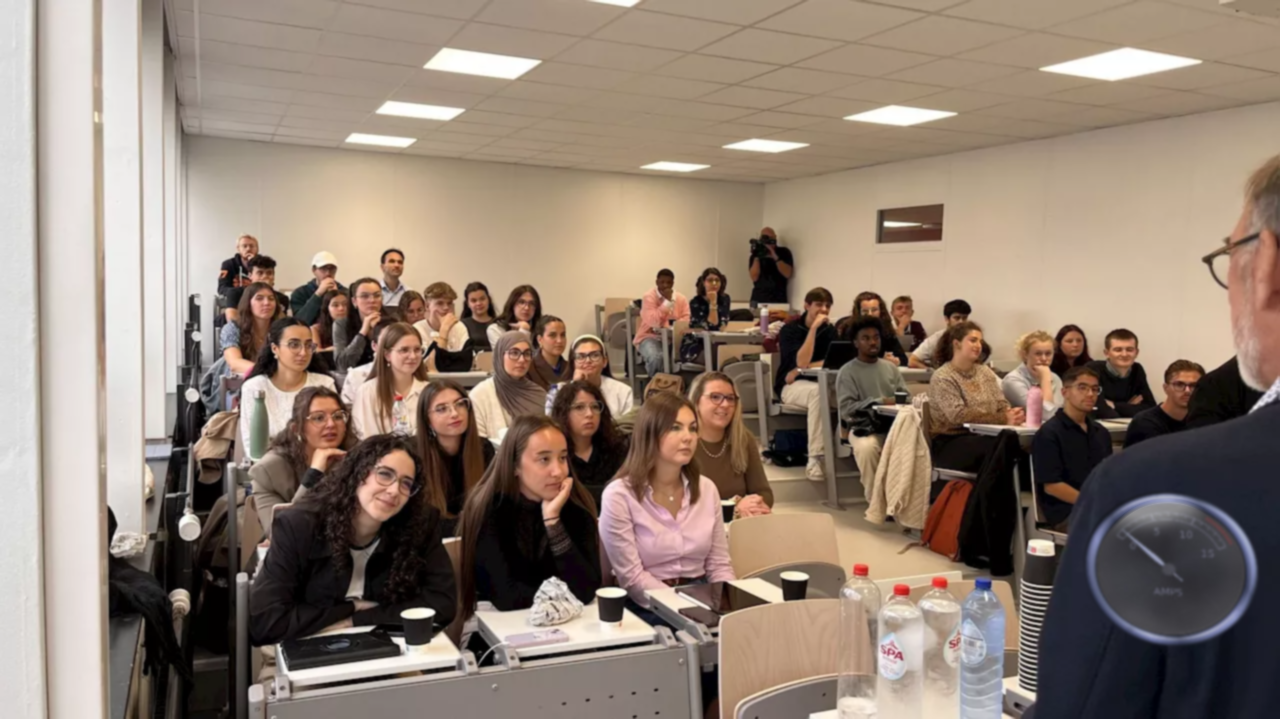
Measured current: 1 A
